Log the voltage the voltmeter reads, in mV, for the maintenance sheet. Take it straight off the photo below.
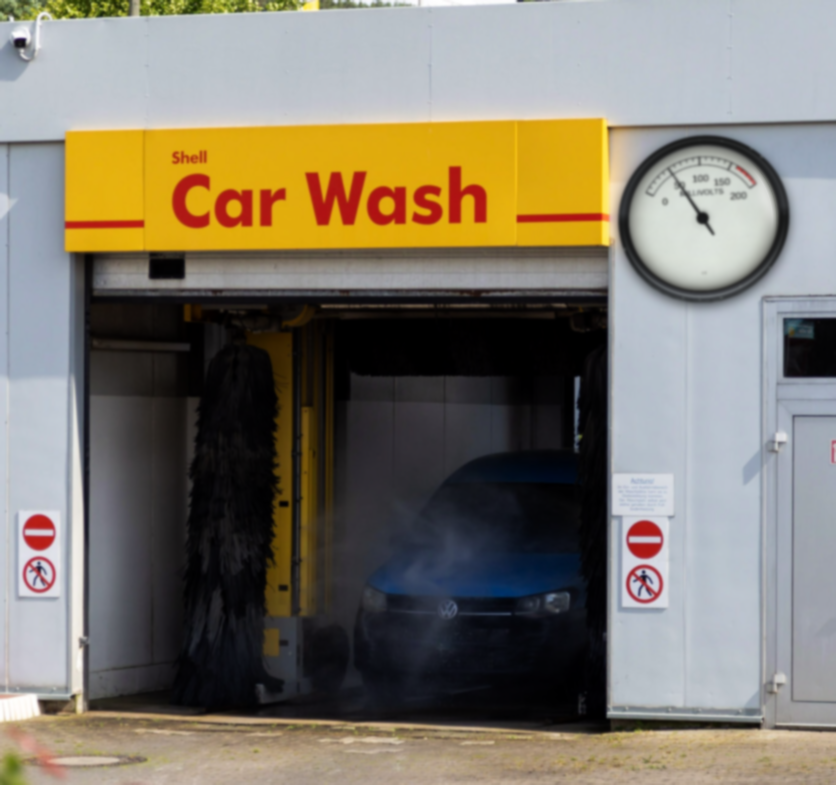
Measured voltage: 50 mV
